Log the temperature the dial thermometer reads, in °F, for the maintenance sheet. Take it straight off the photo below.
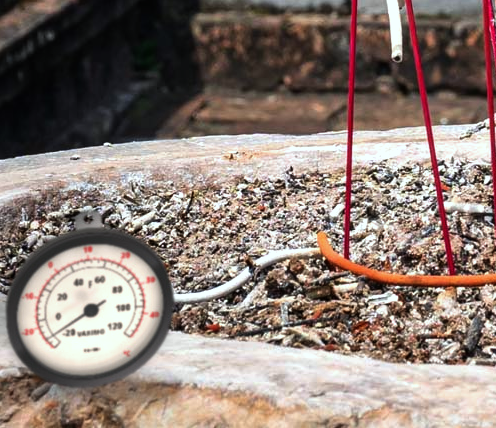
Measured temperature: -12 °F
